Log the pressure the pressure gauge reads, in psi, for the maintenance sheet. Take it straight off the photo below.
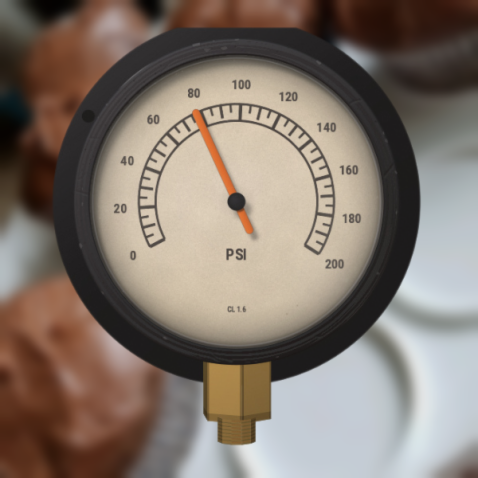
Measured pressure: 77.5 psi
